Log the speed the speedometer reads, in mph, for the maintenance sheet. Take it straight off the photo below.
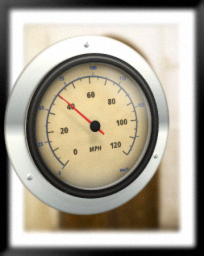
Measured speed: 40 mph
